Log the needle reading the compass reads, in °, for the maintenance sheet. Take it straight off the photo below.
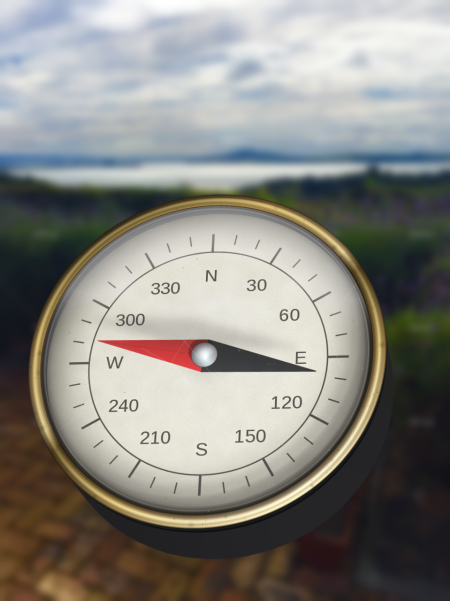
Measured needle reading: 280 °
